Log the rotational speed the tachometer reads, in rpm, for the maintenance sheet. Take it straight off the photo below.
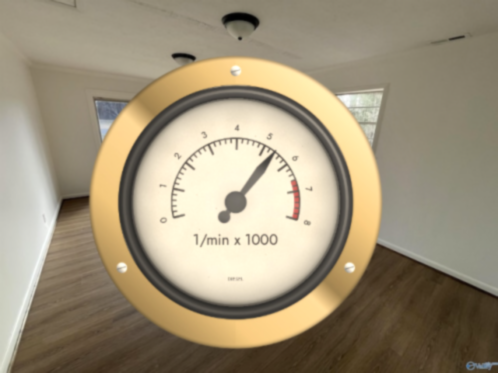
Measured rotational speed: 5400 rpm
